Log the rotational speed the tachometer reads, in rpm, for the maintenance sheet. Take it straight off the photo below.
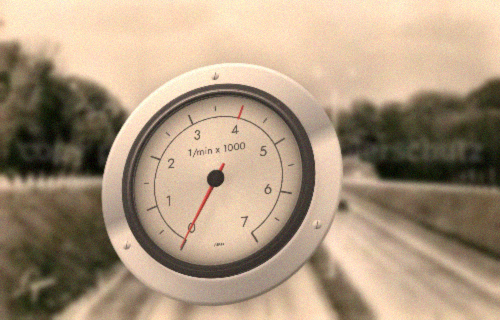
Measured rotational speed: 0 rpm
